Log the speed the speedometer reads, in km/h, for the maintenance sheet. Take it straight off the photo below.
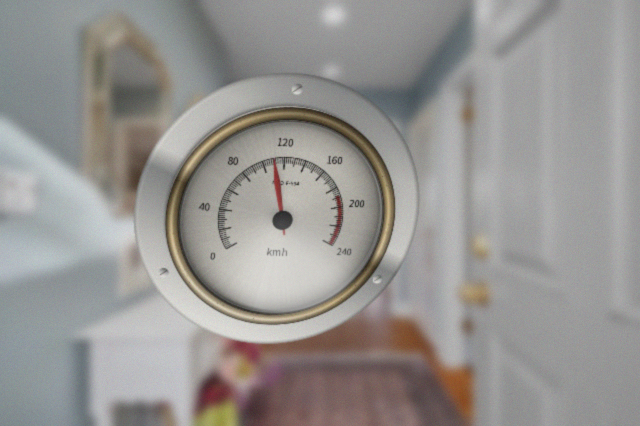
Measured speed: 110 km/h
